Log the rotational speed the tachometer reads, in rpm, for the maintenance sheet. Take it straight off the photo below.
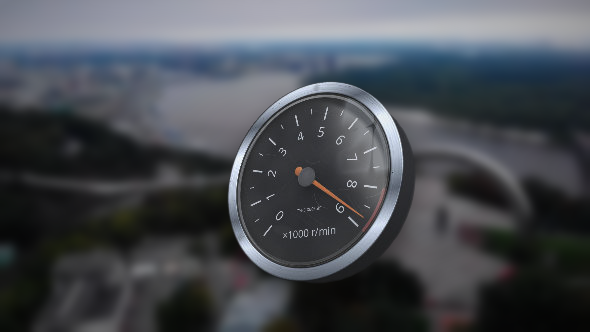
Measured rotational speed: 8750 rpm
